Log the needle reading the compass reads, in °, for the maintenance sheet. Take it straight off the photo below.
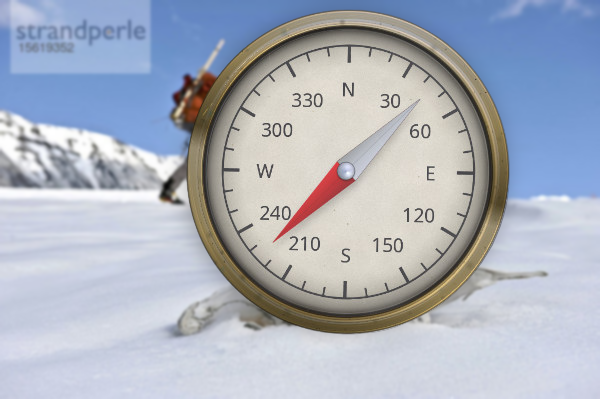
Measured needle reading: 225 °
